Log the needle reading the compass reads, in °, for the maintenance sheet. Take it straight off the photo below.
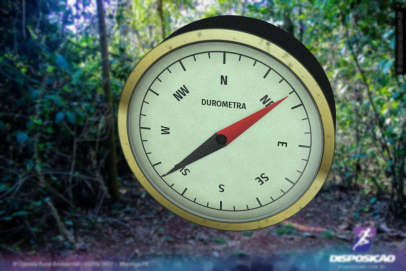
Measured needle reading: 50 °
